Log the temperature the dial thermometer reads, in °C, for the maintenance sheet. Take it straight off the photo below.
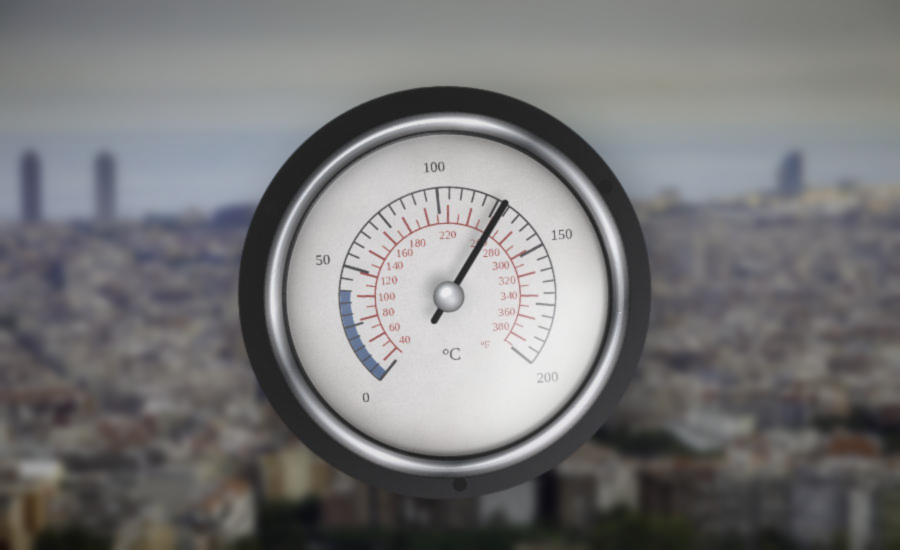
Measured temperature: 127.5 °C
